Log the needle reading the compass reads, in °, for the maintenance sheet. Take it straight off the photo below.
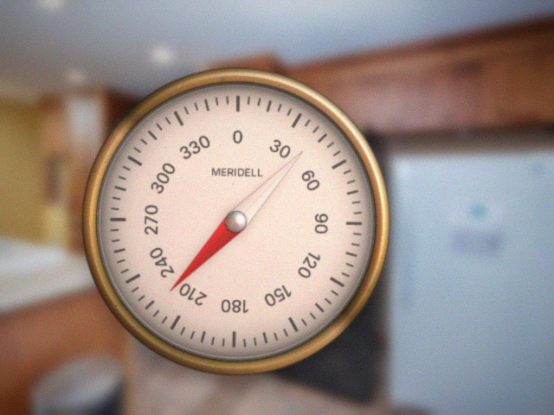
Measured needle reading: 222.5 °
